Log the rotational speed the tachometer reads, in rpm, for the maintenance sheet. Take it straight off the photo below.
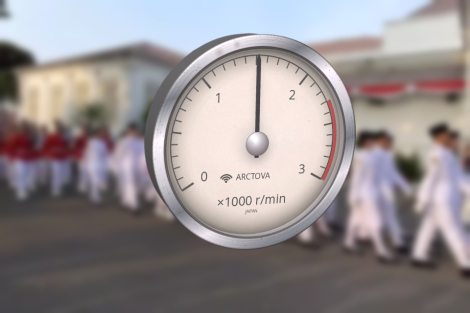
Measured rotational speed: 1500 rpm
